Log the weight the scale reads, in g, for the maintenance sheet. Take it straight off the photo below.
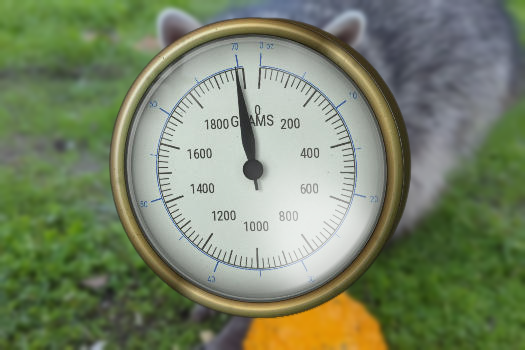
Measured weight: 1980 g
